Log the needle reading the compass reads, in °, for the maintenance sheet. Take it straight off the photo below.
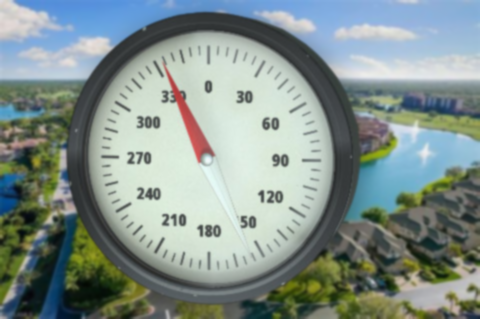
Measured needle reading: 335 °
